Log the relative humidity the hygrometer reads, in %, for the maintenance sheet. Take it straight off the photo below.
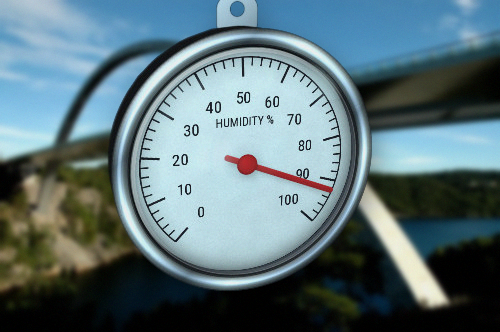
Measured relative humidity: 92 %
